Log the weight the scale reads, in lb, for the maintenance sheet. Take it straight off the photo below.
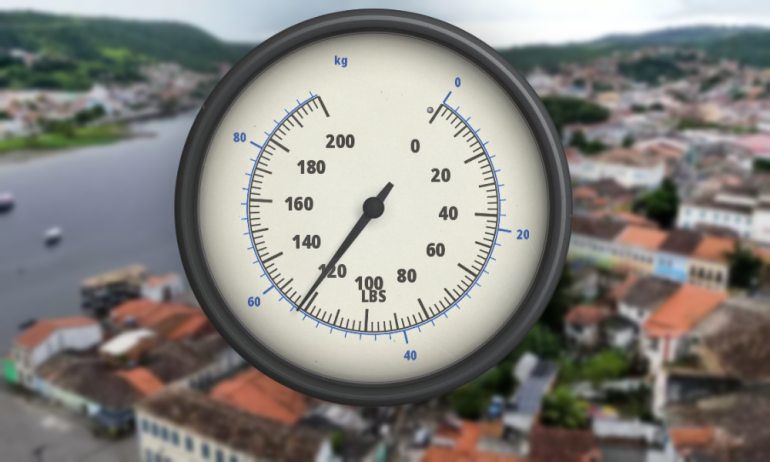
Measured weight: 122 lb
